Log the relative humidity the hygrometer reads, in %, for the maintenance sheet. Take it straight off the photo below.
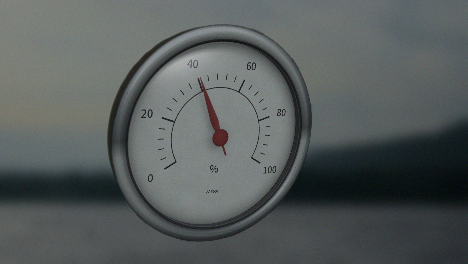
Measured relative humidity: 40 %
